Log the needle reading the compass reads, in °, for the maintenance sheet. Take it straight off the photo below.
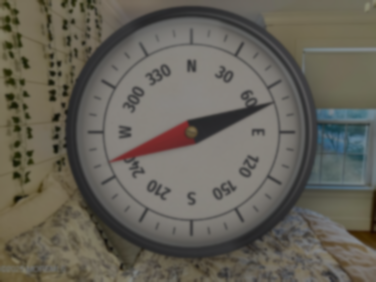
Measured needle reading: 250 °
